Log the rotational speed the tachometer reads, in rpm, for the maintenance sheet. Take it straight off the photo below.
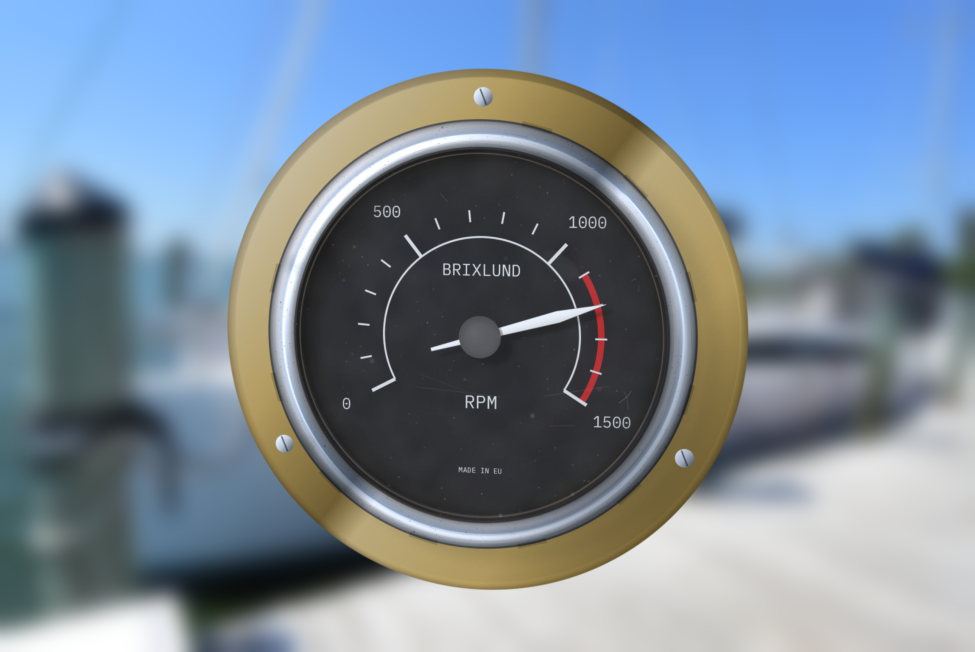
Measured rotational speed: 1200 rpm
